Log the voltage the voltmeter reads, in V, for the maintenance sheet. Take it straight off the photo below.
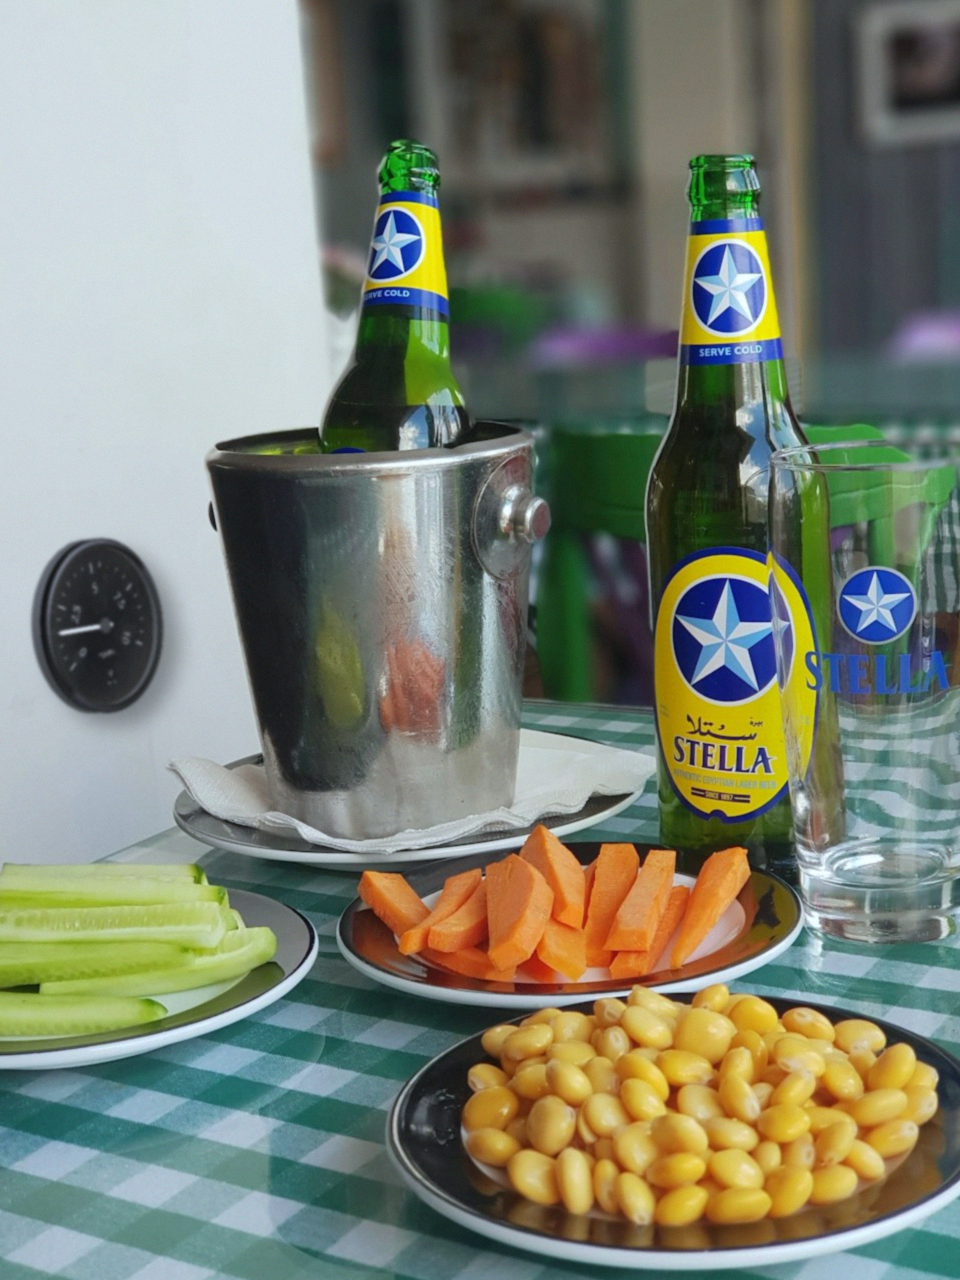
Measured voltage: 1.5 V
